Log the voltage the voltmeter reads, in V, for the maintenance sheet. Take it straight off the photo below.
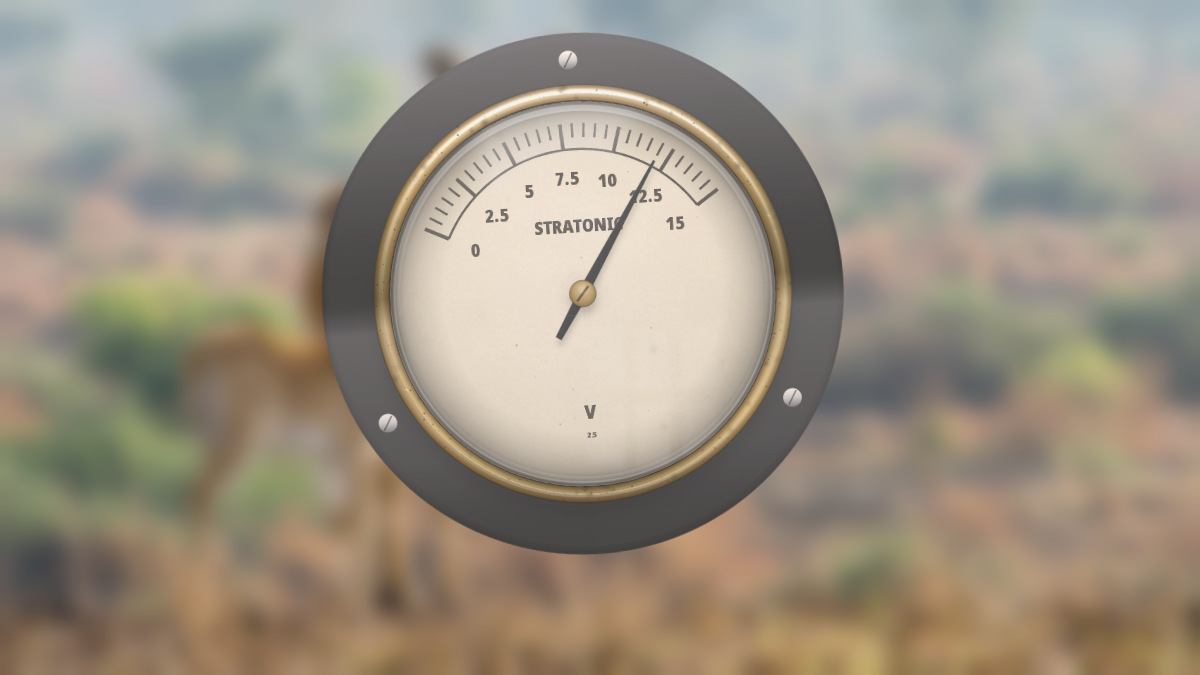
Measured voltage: 12 V
